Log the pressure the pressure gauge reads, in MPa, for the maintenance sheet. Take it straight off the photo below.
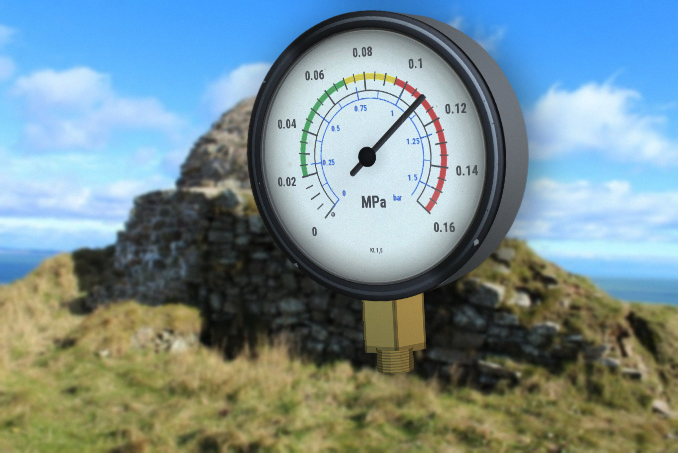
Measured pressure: 0.11 MPa
